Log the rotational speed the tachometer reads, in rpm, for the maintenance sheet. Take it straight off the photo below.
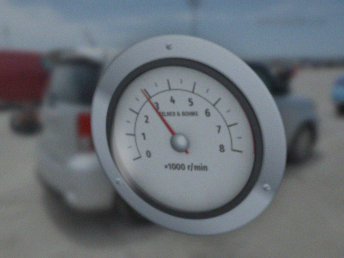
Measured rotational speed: 3000 rpm
